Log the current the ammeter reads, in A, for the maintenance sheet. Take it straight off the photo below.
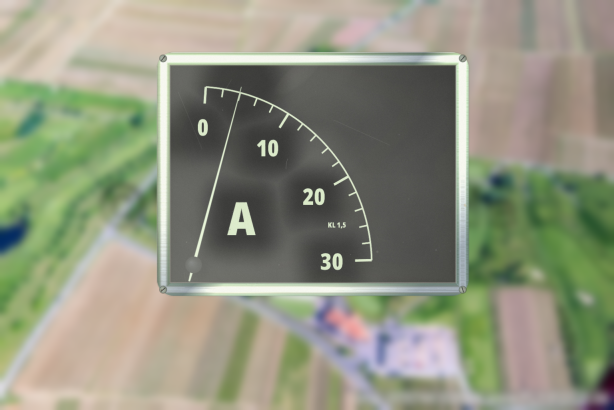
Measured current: 4 A
